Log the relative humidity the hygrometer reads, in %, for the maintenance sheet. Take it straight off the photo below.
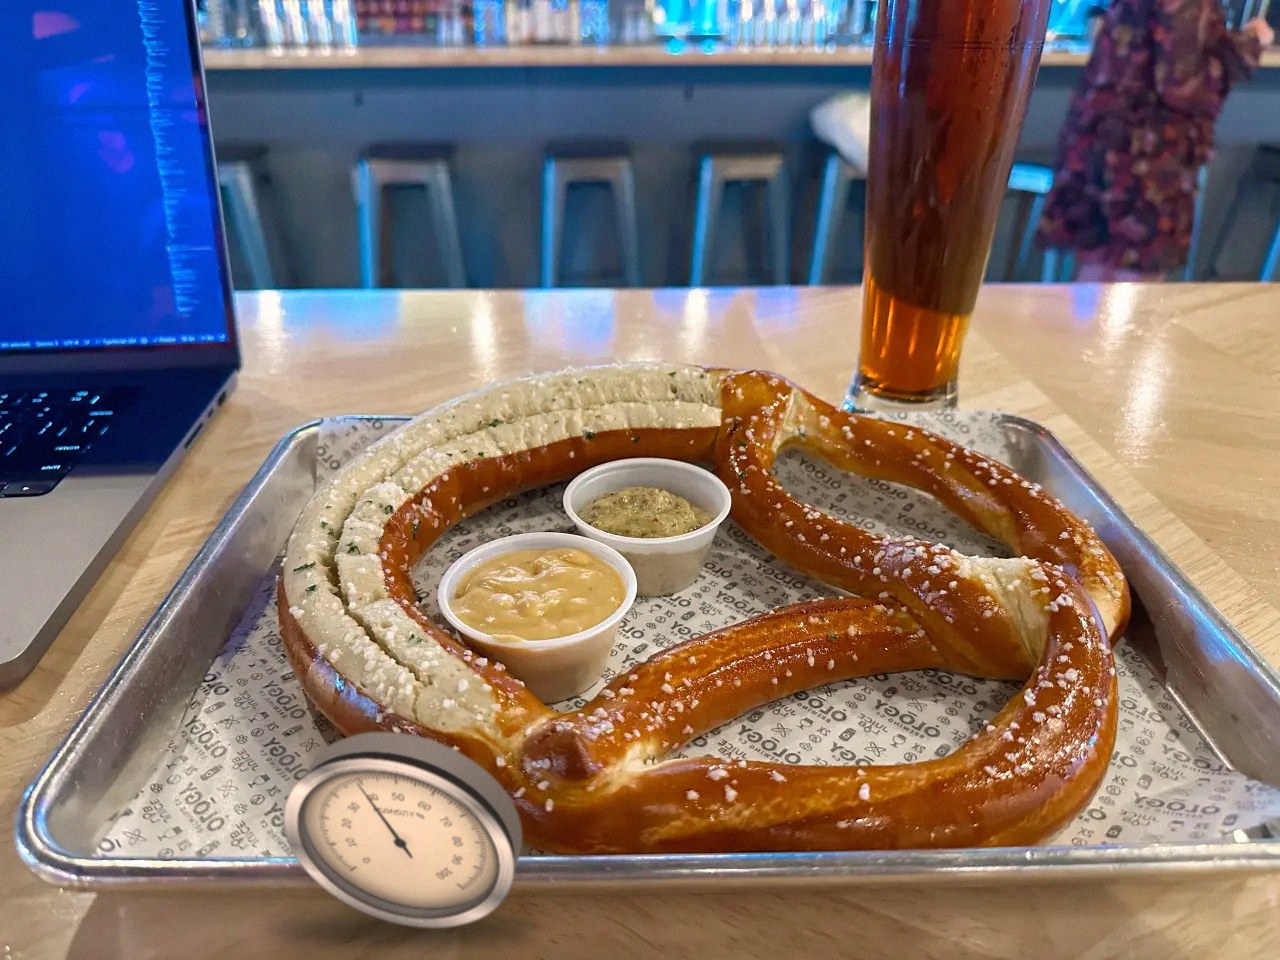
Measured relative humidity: 40 %
